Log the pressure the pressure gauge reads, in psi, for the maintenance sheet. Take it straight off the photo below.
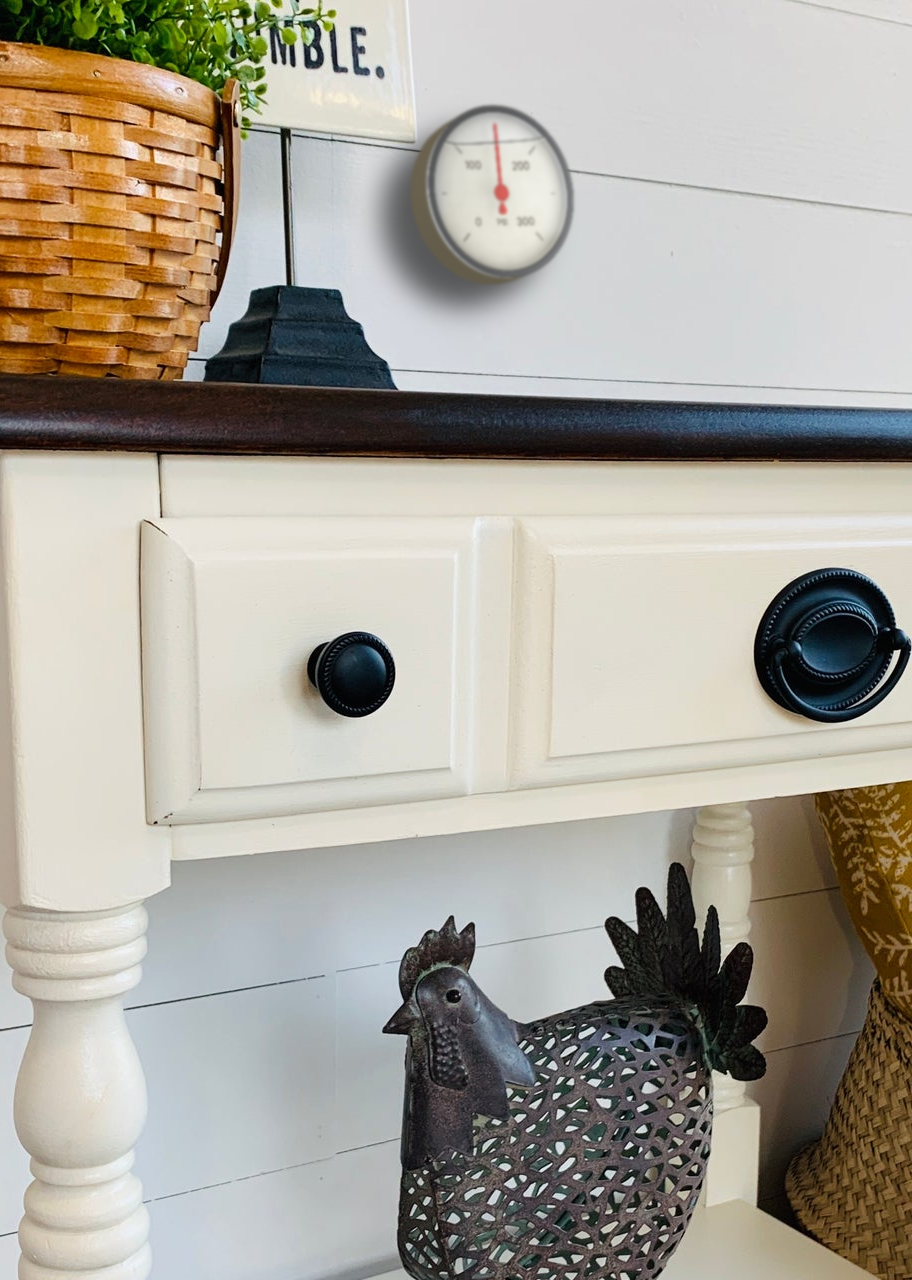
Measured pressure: 150 psi
